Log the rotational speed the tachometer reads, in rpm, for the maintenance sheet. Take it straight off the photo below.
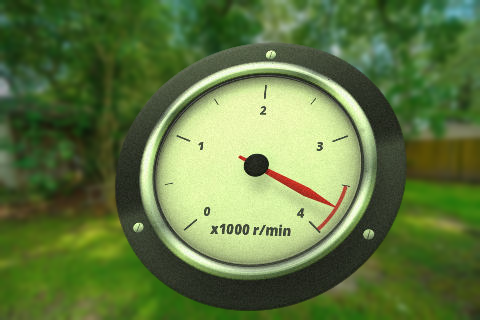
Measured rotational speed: 3750 rpm
